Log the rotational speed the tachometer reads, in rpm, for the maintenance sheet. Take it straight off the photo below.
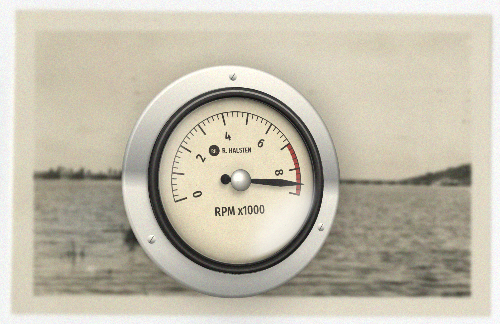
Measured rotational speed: 8600 rpm
